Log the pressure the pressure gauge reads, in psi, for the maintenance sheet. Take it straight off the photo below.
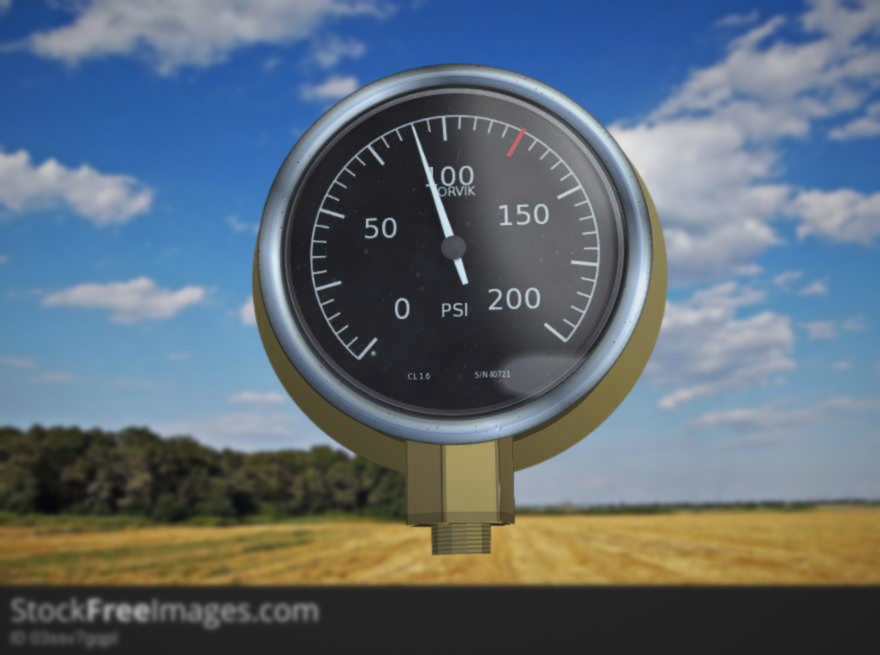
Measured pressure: 90 psi
